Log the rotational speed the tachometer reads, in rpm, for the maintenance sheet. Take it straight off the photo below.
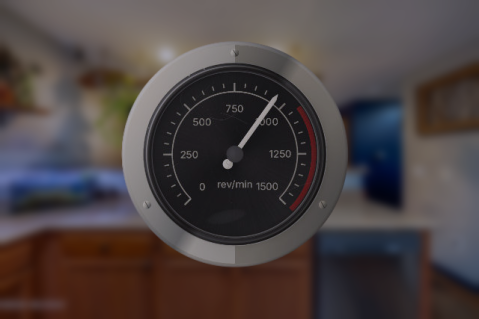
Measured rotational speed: 950 rpm
